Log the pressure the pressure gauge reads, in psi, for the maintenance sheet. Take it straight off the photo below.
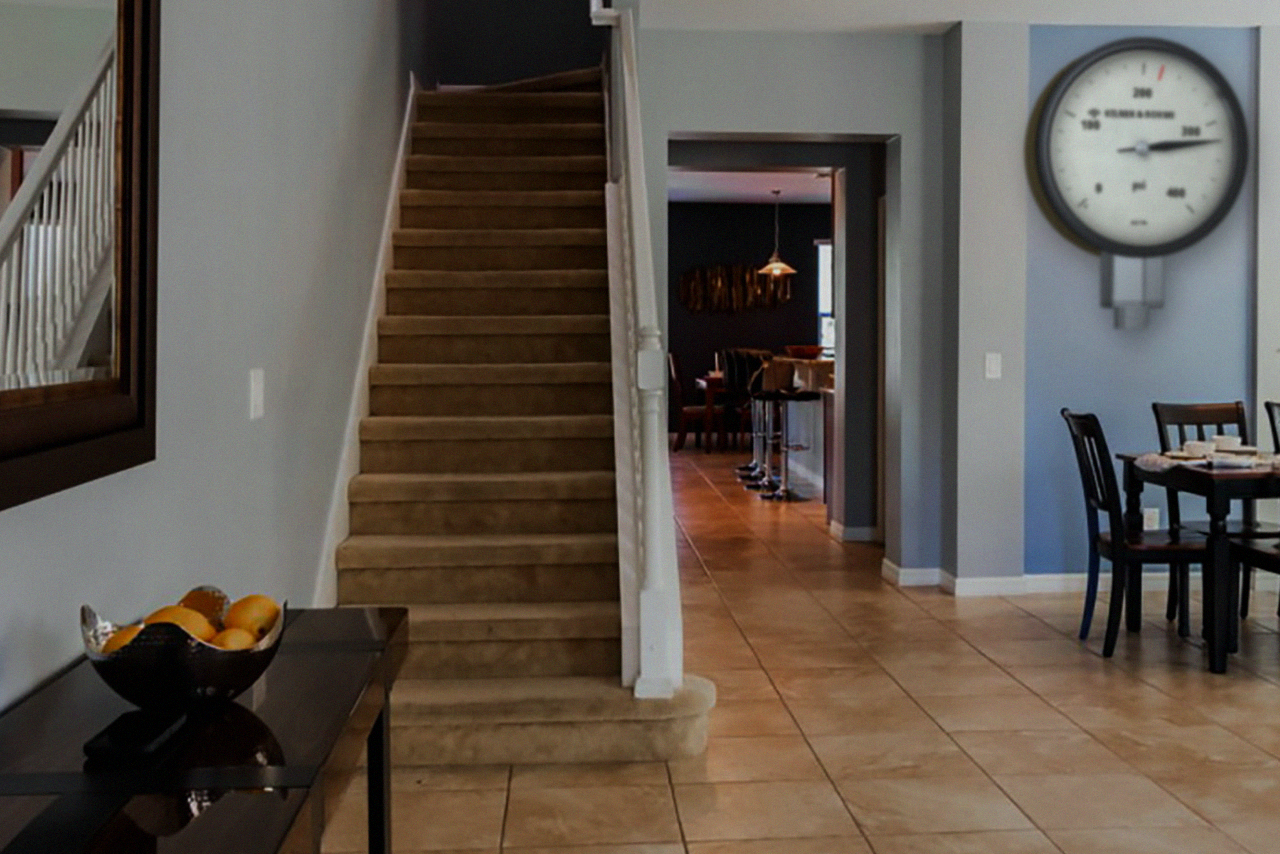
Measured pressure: 320 psi
